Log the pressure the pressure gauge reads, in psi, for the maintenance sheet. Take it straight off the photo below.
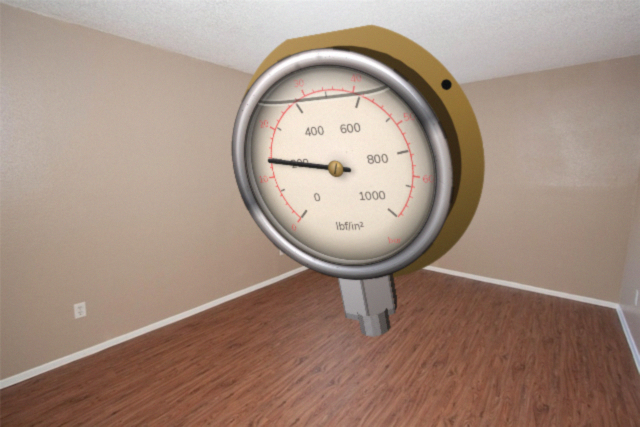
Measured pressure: 200 psi
